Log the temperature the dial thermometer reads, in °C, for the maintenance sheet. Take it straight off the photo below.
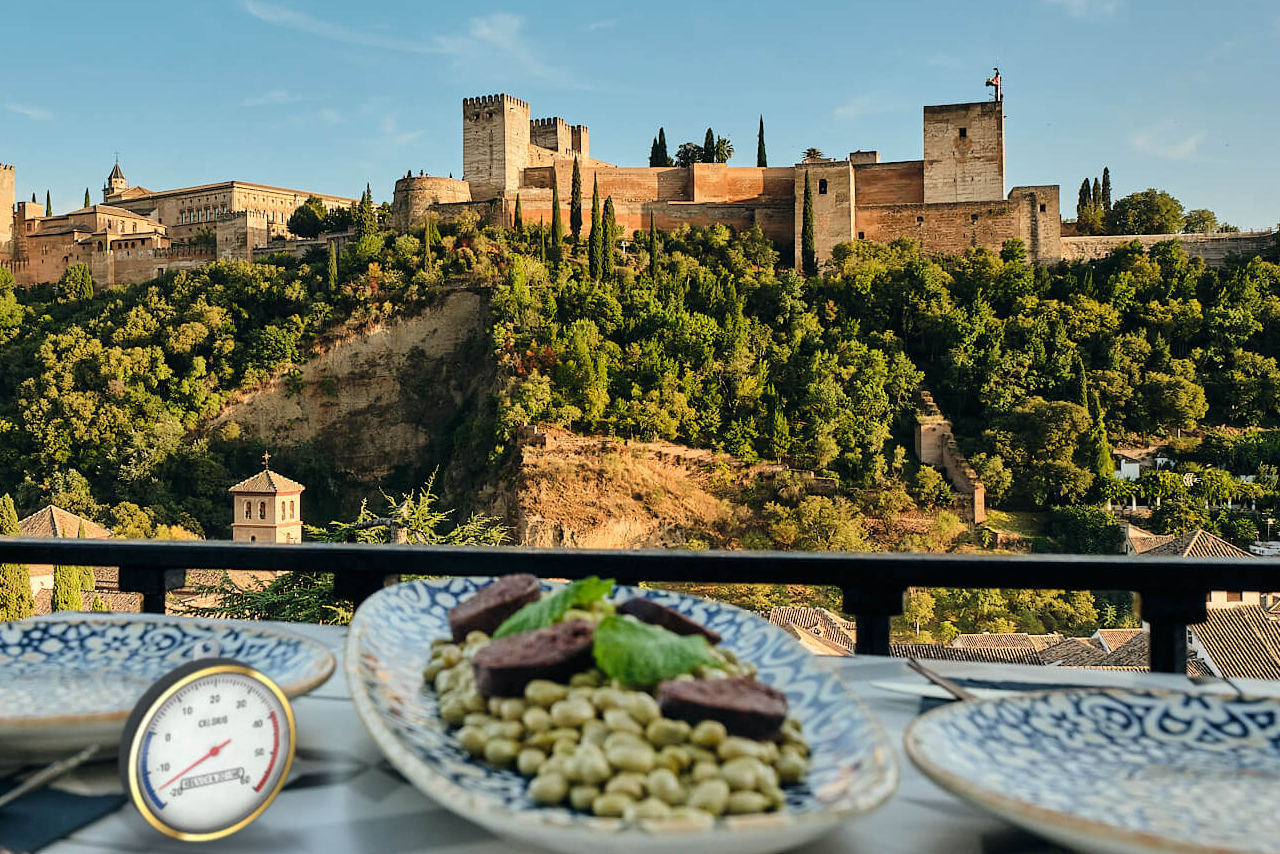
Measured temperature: -15 °C
